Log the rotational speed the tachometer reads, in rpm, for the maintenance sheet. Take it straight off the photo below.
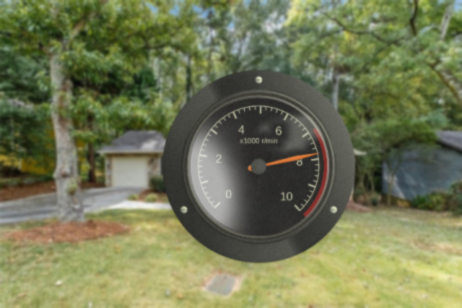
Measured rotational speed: 7800 rpm
